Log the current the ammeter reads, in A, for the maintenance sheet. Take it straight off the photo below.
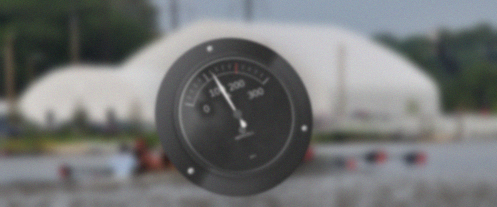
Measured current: 120 A
